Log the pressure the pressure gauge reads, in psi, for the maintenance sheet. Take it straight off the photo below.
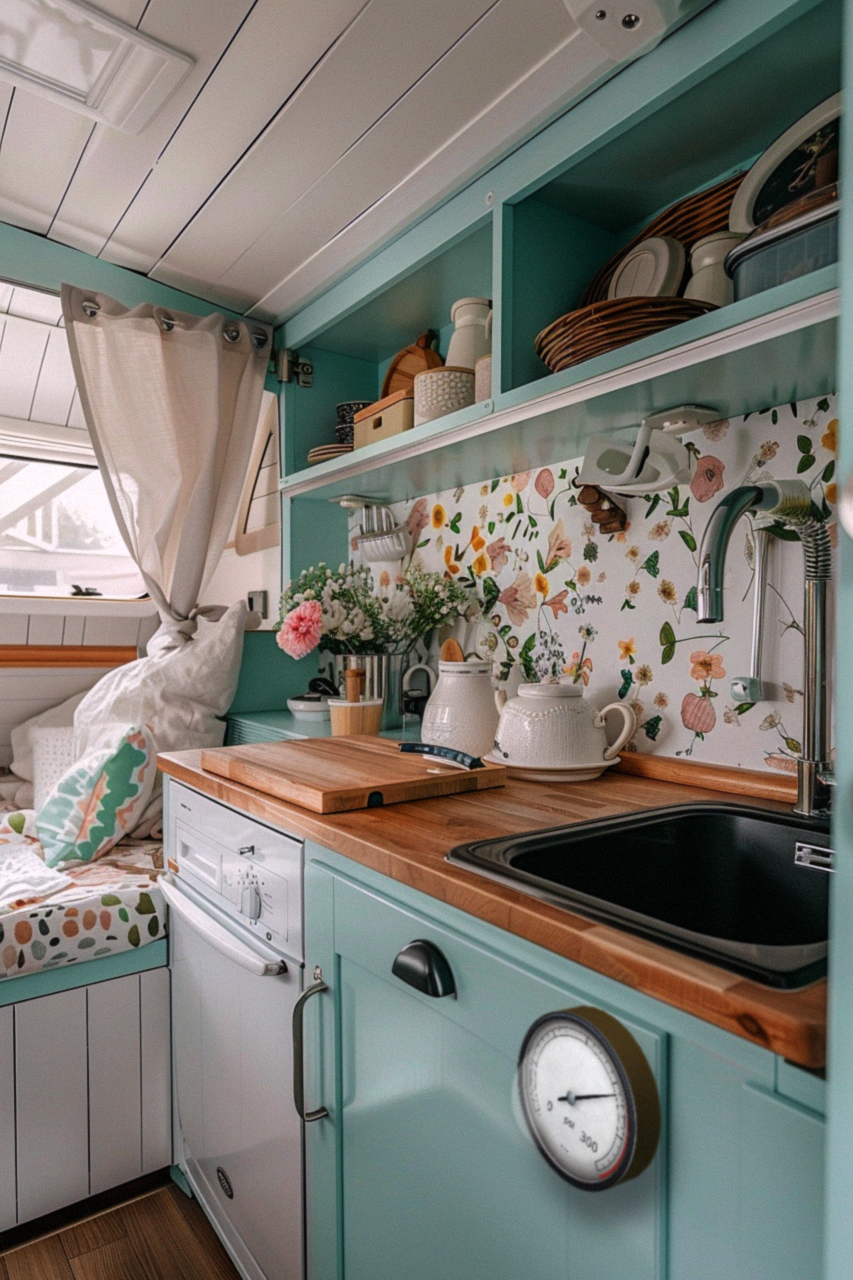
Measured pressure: 210 psi
